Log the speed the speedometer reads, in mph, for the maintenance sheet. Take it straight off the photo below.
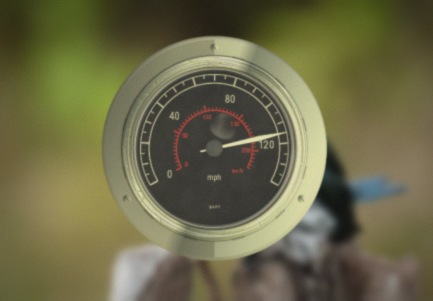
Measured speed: 115 mph
